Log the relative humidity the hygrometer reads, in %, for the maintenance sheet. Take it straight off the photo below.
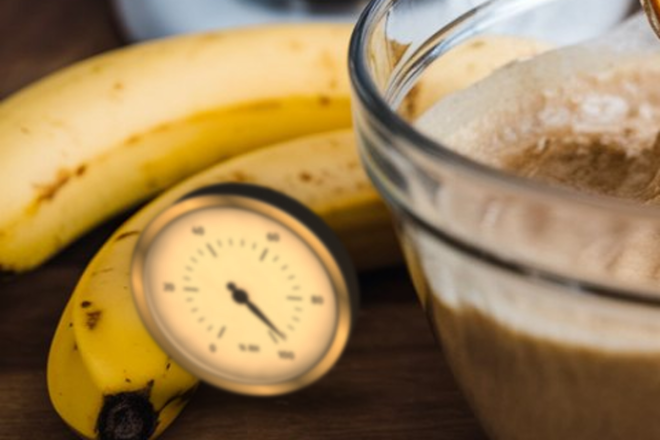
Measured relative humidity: 96 %
